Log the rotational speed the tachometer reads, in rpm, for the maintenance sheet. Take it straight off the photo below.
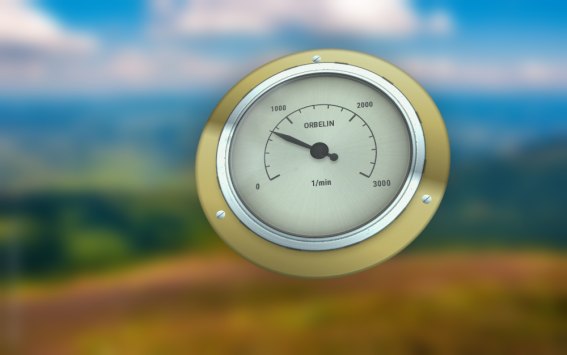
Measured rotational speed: 700 rpm
